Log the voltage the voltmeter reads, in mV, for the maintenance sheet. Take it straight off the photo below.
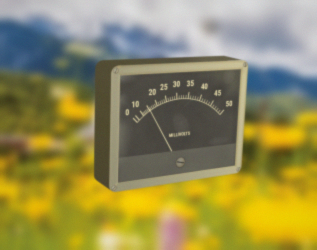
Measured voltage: 15 mV
